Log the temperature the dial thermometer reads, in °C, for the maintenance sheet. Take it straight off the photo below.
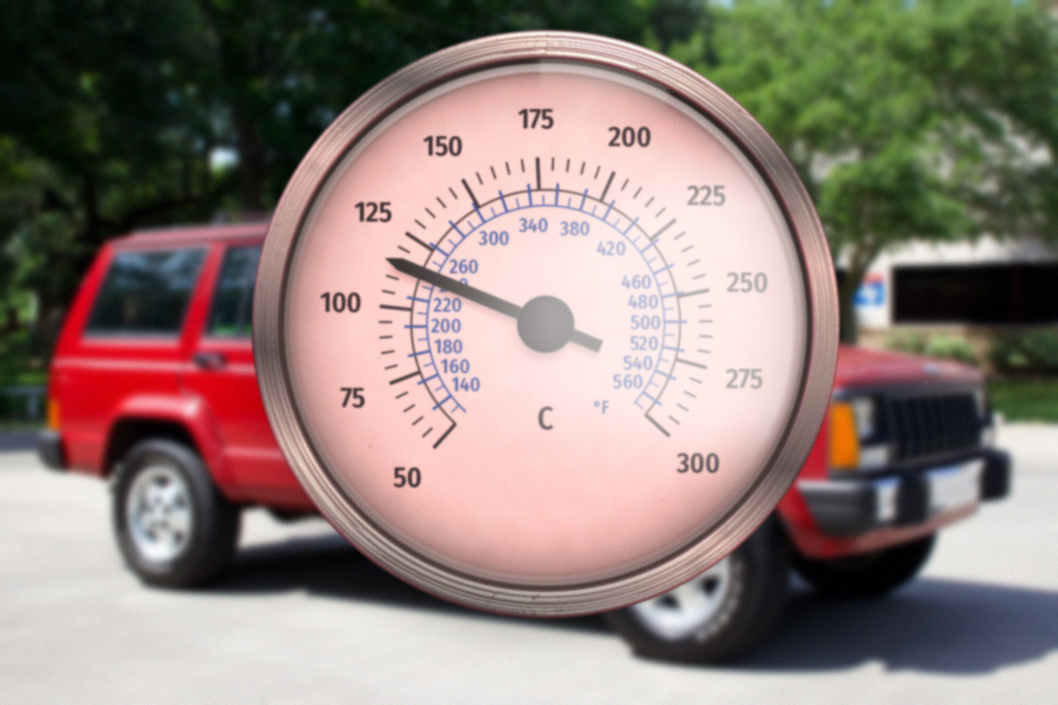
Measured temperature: 115 °C
